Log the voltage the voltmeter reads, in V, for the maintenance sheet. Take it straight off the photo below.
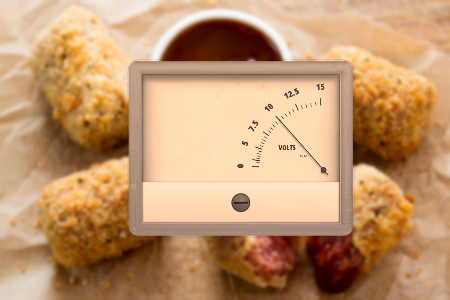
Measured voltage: 10 V
